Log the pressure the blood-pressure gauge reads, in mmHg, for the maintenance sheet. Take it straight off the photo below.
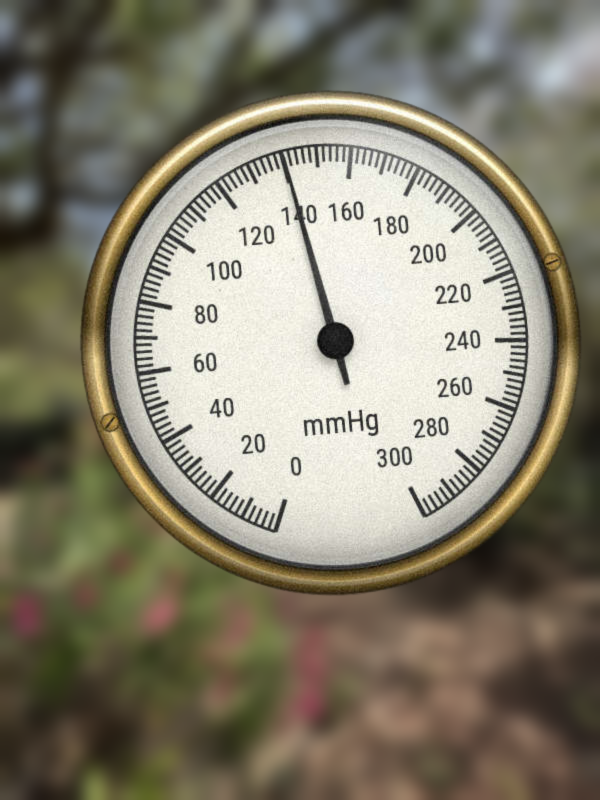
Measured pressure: 140 mmHg
